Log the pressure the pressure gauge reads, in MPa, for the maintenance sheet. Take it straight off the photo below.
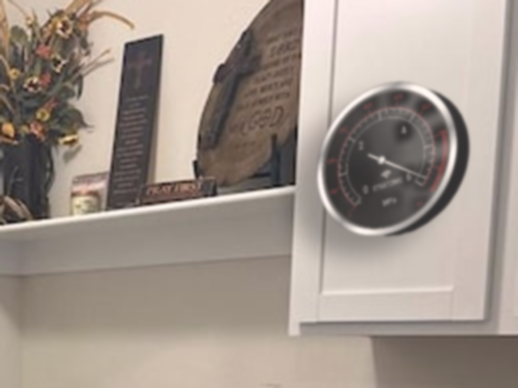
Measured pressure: 5.8 MPa
